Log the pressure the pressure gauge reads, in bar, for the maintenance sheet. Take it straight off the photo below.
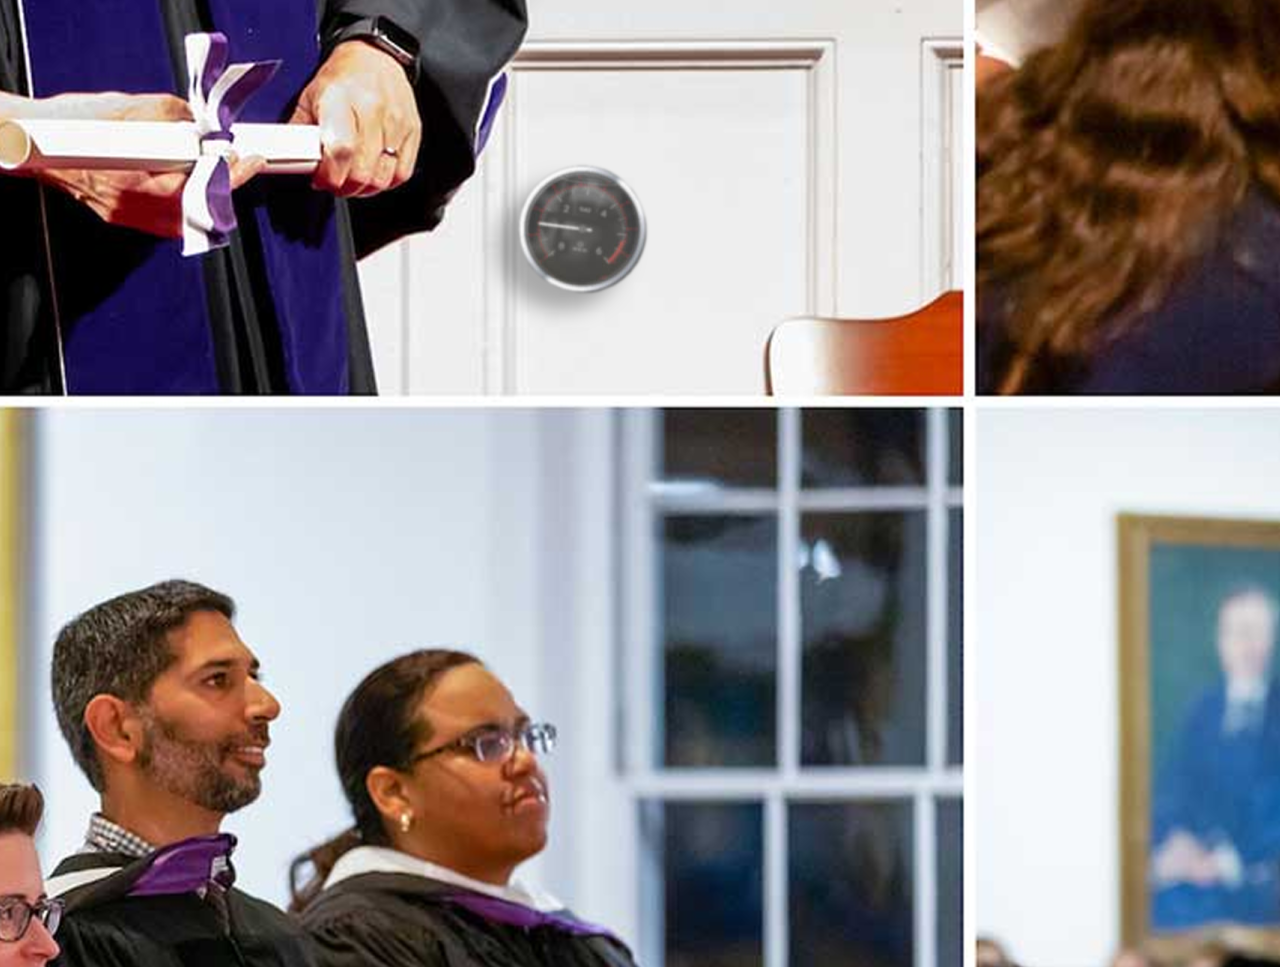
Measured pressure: 1 bar
